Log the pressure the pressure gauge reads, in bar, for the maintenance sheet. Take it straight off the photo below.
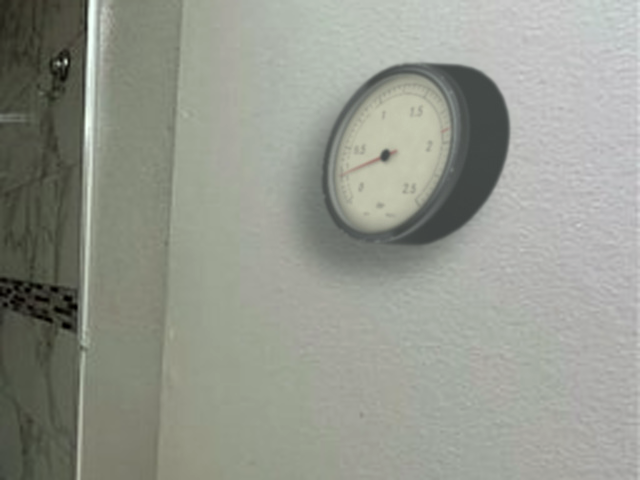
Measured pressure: 0.25 bar
